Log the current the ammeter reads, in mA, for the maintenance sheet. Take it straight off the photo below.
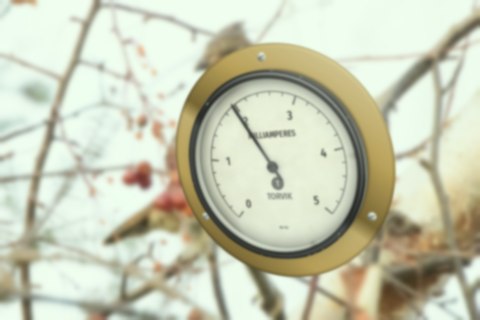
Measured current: 2 mA
